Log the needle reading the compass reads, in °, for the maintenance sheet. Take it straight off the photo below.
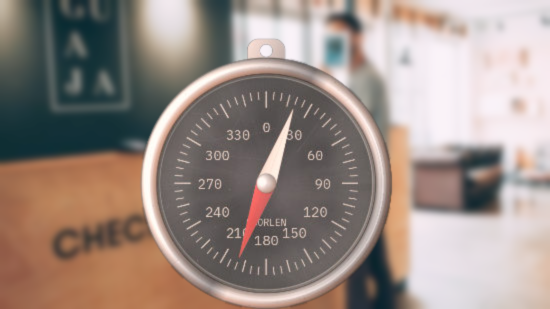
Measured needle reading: 200 °
